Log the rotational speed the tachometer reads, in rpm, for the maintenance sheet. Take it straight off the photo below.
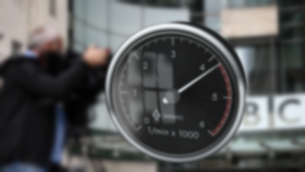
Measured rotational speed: 4200 rpm
